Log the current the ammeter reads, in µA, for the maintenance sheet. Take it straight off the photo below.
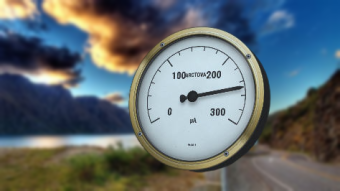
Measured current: 250 µA
